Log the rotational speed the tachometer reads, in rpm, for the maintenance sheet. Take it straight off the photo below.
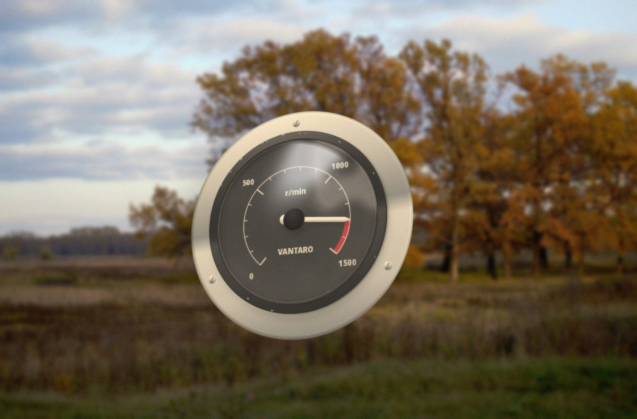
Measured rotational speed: 1300 rpm
